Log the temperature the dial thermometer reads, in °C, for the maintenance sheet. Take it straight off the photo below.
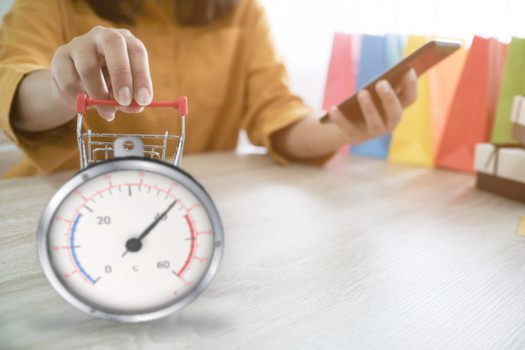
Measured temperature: 40 °C
